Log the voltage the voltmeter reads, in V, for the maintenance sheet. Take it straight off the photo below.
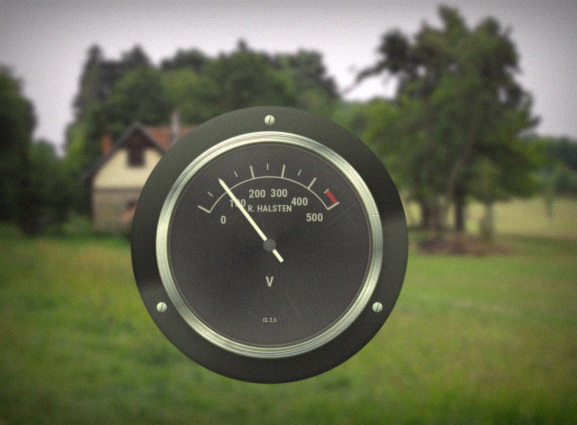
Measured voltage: 100 V
